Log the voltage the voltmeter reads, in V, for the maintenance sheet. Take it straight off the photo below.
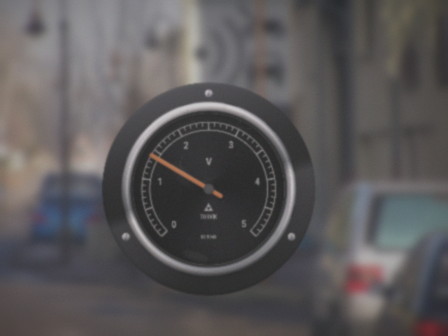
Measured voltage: 1.4 V
